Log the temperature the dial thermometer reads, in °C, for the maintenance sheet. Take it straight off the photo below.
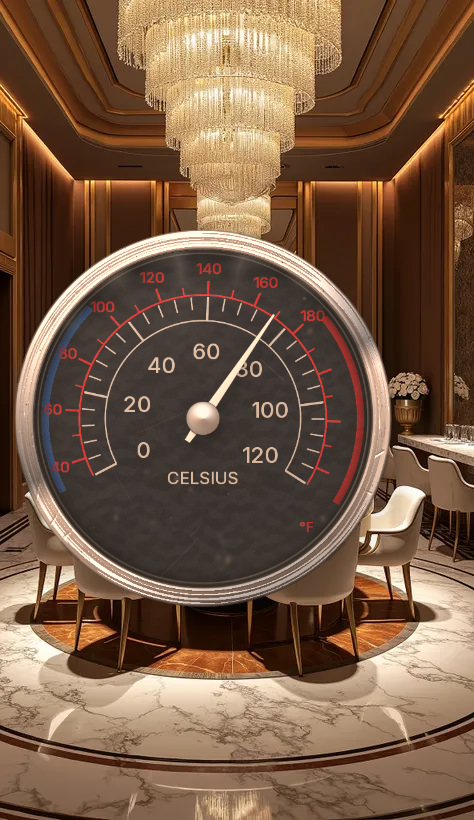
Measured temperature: 76 °C
